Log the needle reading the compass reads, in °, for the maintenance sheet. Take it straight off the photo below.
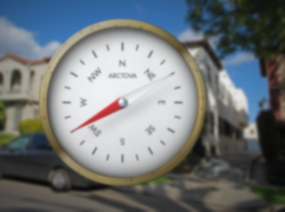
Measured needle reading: 240 °
